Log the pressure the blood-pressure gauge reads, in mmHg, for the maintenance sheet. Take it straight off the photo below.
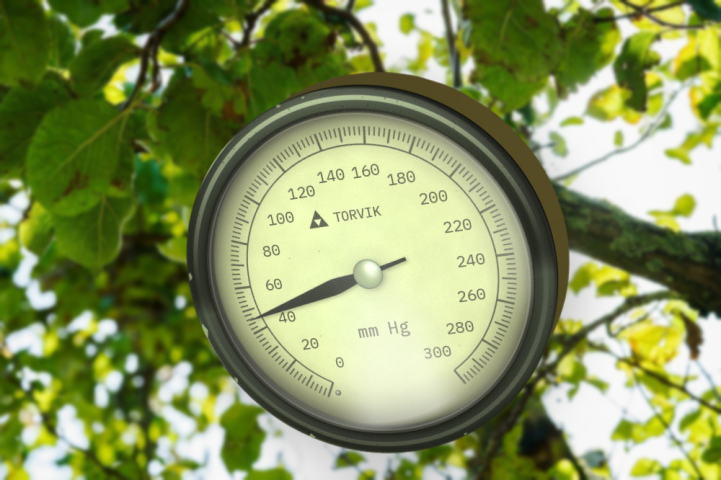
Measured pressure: 46 mmHg
